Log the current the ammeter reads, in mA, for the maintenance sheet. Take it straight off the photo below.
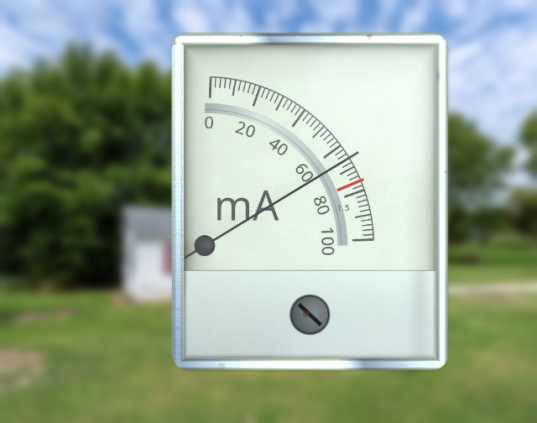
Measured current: 66 mA
